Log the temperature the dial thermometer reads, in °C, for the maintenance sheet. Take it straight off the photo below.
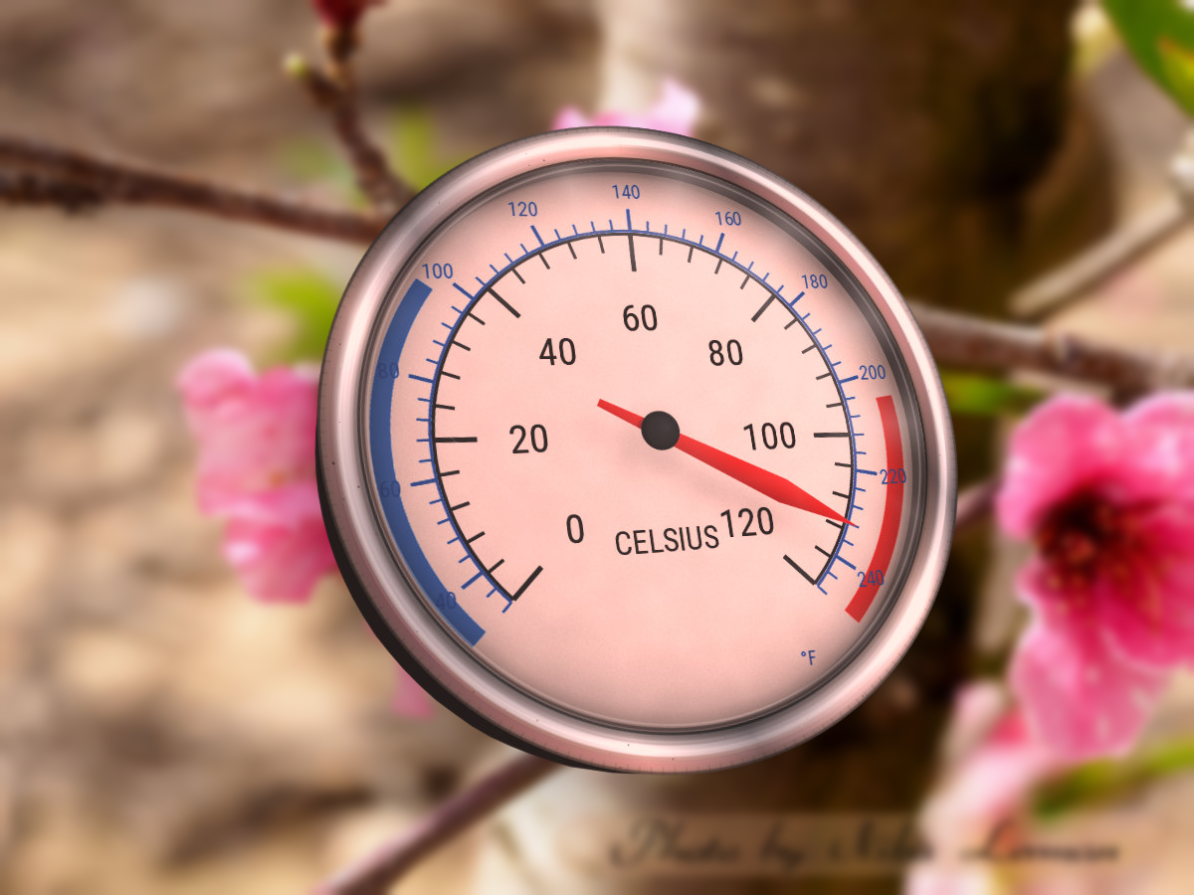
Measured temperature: 112 °C
